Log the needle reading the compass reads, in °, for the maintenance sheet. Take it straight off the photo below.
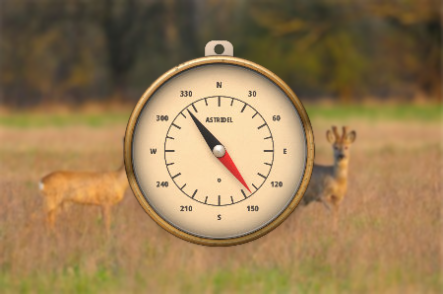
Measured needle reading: 142.5 °
